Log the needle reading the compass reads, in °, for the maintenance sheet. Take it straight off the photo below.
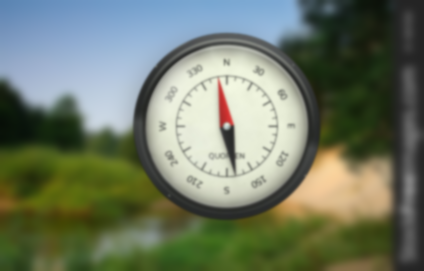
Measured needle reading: 350 °
